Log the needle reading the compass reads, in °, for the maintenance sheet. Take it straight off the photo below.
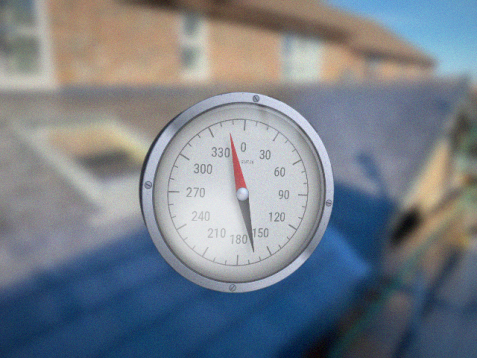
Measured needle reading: 345 °
